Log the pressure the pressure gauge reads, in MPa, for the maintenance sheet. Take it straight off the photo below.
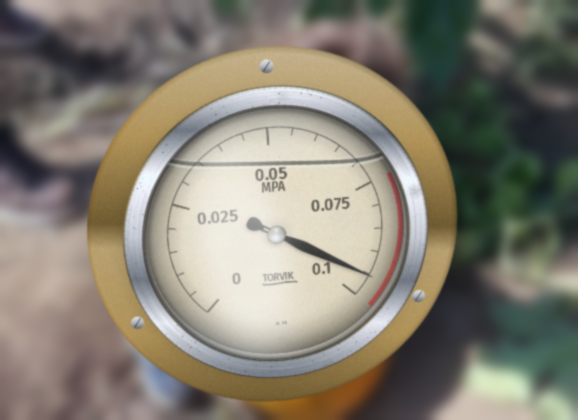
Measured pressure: 0.095 MPa
